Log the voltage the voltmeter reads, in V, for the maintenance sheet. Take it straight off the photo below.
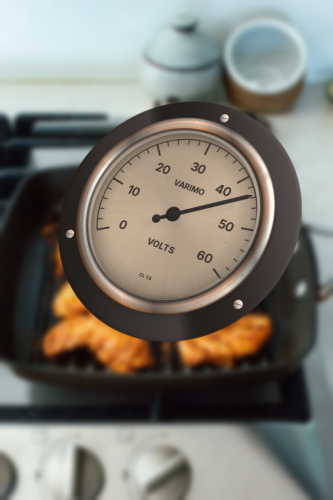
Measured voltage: 44 V
